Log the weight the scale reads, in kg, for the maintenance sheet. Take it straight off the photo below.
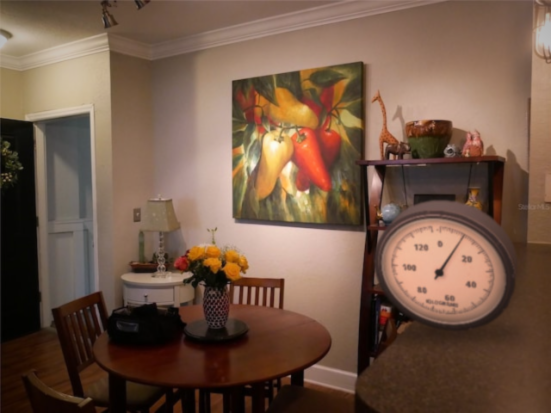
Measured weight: 10 kg
